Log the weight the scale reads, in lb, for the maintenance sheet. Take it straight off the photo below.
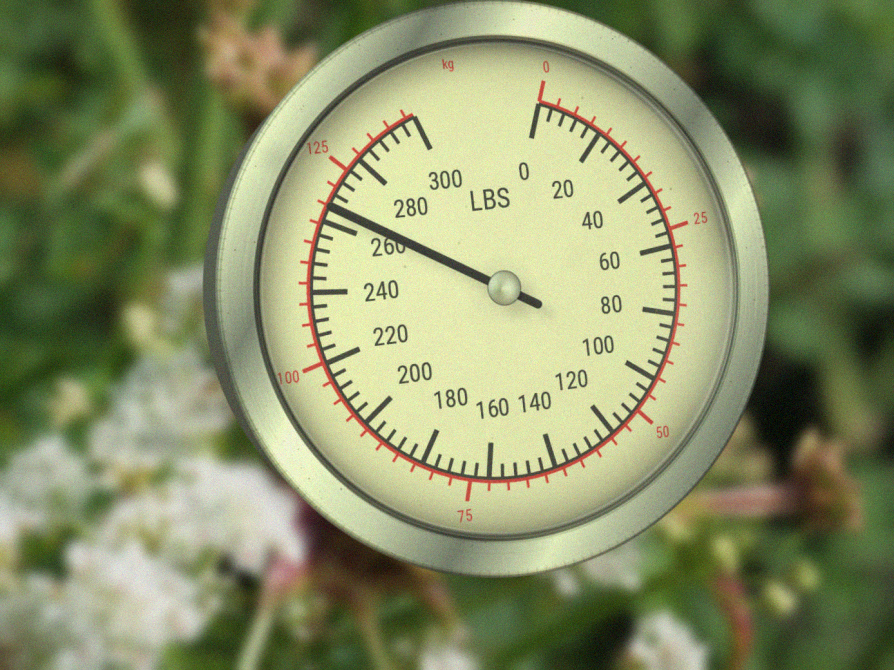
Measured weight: 264 lb
